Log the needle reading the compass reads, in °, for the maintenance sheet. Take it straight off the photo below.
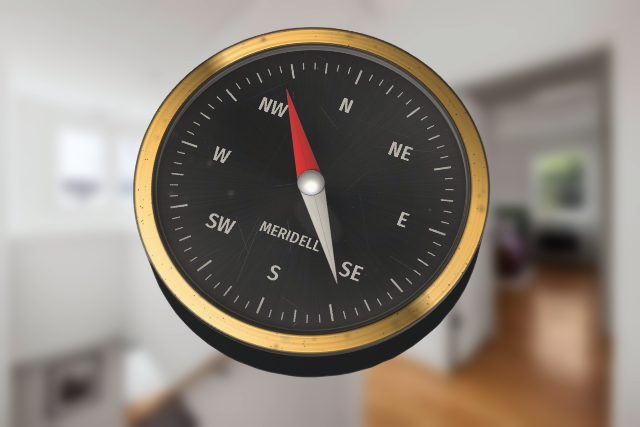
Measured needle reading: 325 °
